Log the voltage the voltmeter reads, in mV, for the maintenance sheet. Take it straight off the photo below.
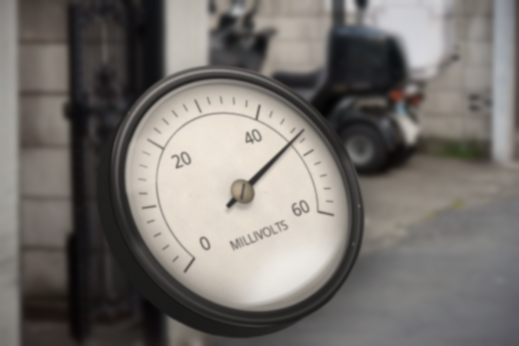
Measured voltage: 47 mV
